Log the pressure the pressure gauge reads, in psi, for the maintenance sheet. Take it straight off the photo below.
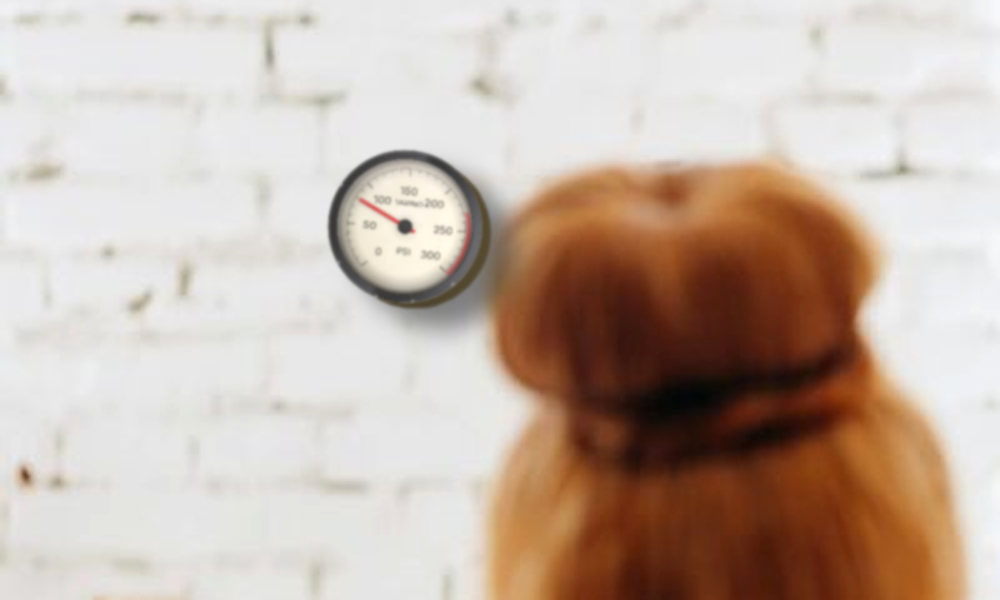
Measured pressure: 80 psi
